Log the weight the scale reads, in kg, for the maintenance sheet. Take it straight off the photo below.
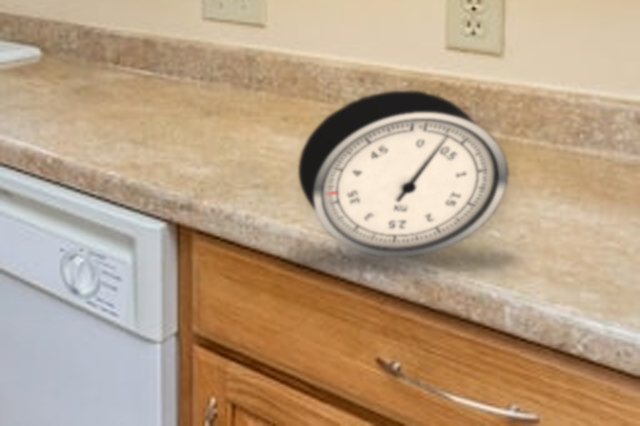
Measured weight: 0.25 kg
